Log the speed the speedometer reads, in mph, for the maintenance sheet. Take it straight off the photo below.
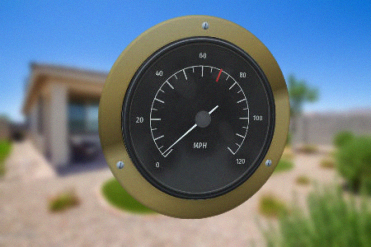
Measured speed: 2.5 mph
